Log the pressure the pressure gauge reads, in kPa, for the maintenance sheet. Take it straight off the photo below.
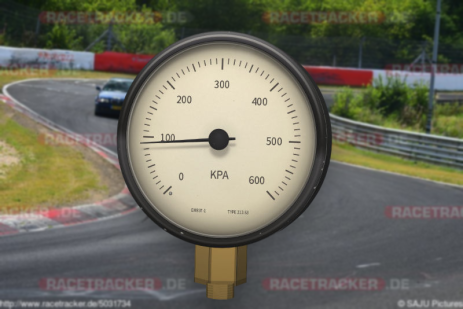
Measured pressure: 90 kPa
